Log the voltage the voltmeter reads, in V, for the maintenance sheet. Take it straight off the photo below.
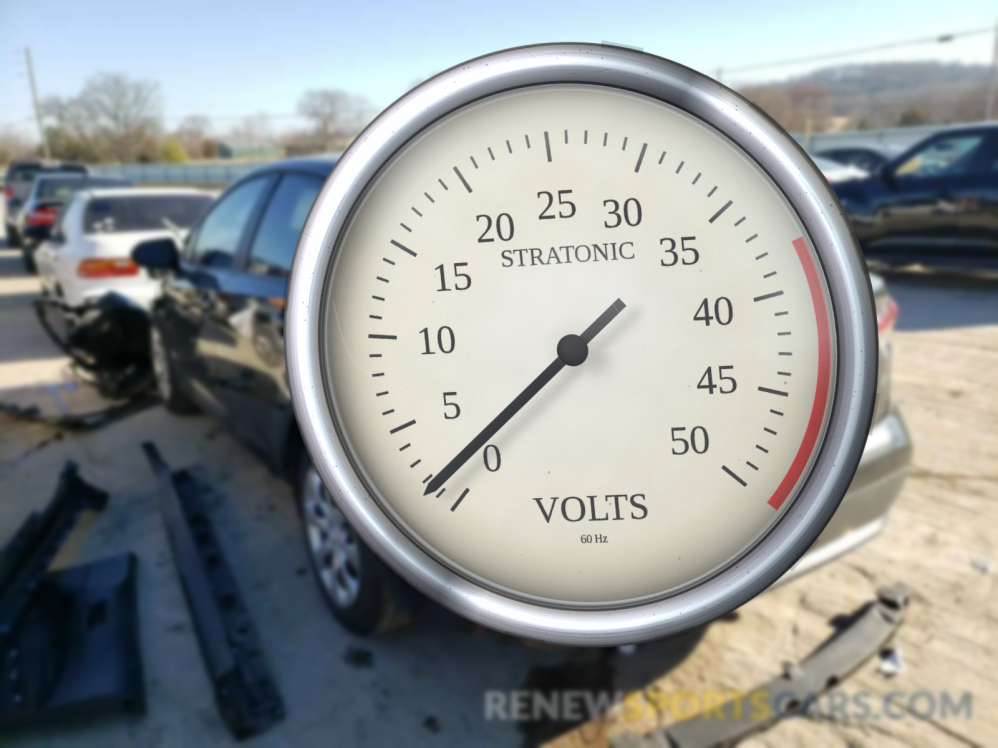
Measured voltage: 1.5 V
